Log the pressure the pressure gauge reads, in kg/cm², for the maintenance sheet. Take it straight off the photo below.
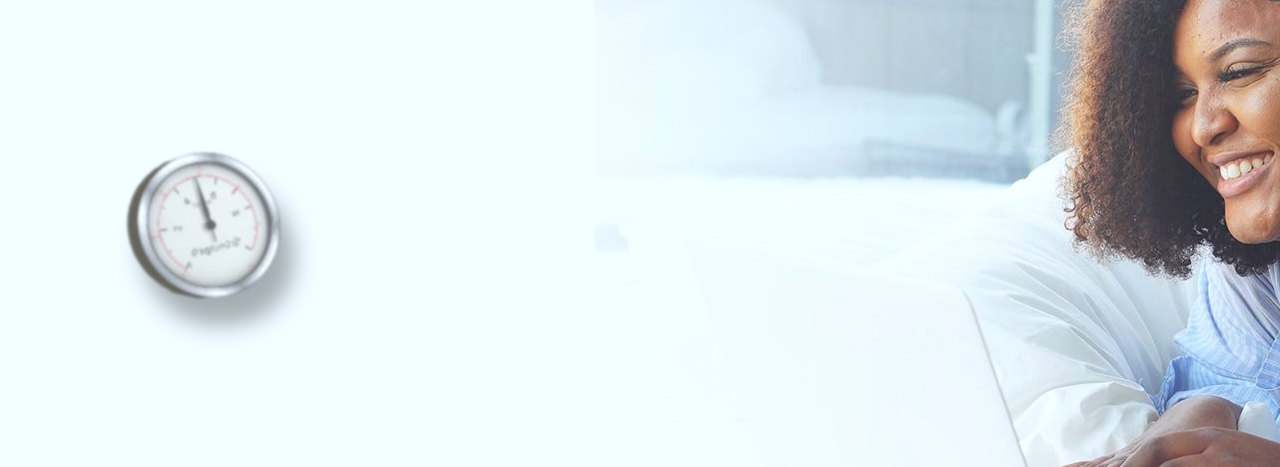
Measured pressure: 5 kg/cm²
